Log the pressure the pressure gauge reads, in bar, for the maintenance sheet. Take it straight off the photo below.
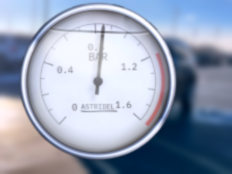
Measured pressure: 0.85 bar
